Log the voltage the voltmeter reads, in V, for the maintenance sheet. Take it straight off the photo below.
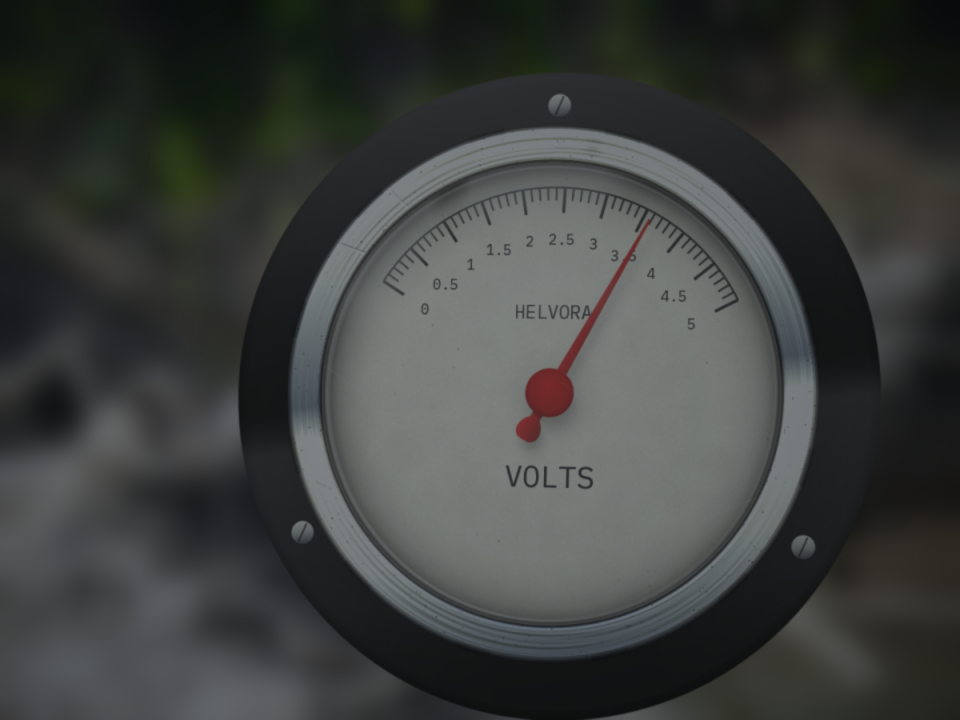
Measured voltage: 3.6 V
